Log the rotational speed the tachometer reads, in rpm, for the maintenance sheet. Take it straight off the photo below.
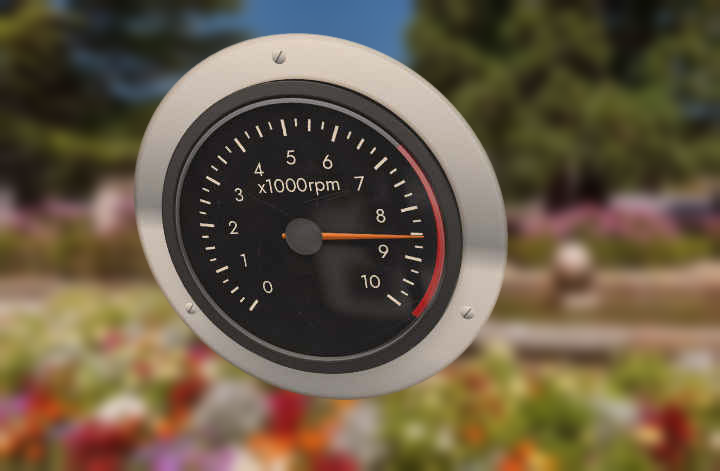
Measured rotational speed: 8500 rpm
